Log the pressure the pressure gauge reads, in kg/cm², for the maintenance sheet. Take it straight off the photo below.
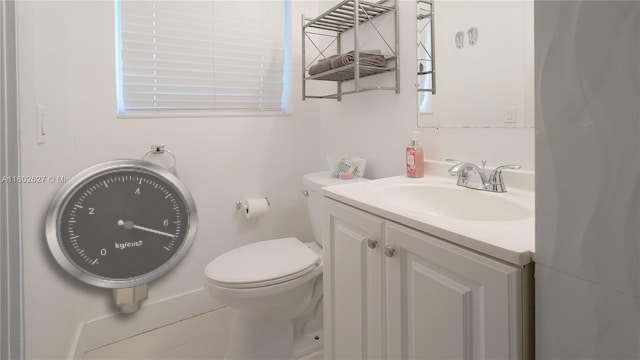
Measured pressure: 6.5 kg/cm²
